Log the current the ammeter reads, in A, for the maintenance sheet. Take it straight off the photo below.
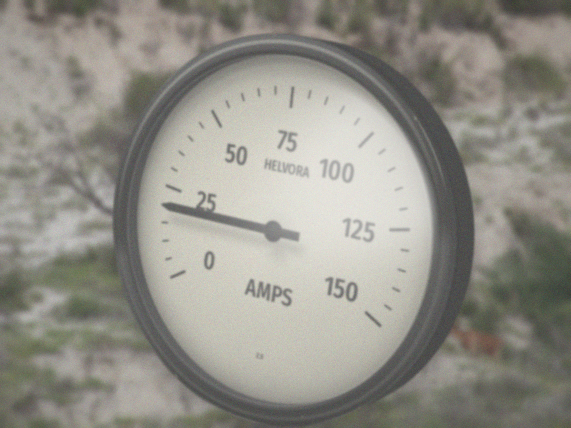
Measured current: 20 A
